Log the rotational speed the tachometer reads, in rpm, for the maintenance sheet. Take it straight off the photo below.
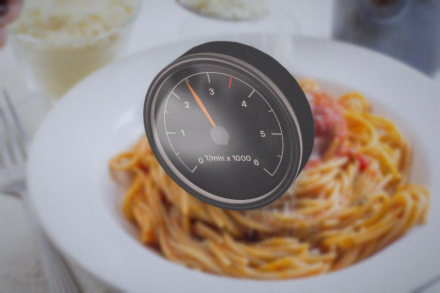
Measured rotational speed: 2500 rpm
